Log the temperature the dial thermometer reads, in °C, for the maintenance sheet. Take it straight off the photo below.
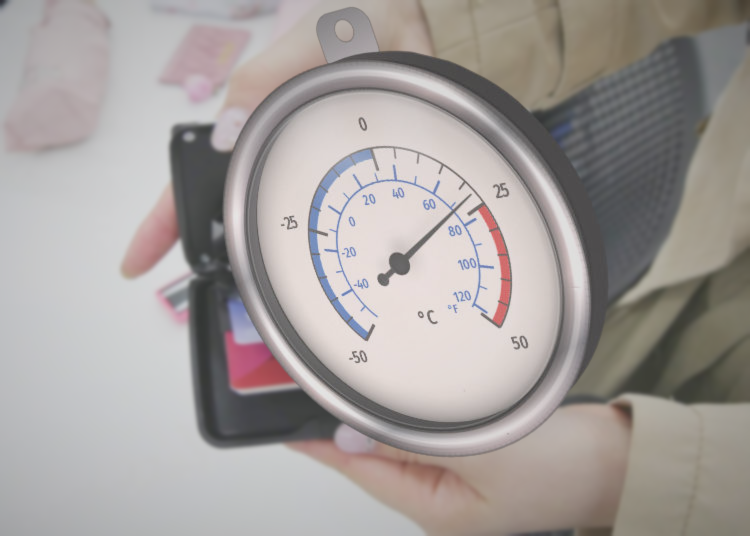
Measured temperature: 22.5 °C
